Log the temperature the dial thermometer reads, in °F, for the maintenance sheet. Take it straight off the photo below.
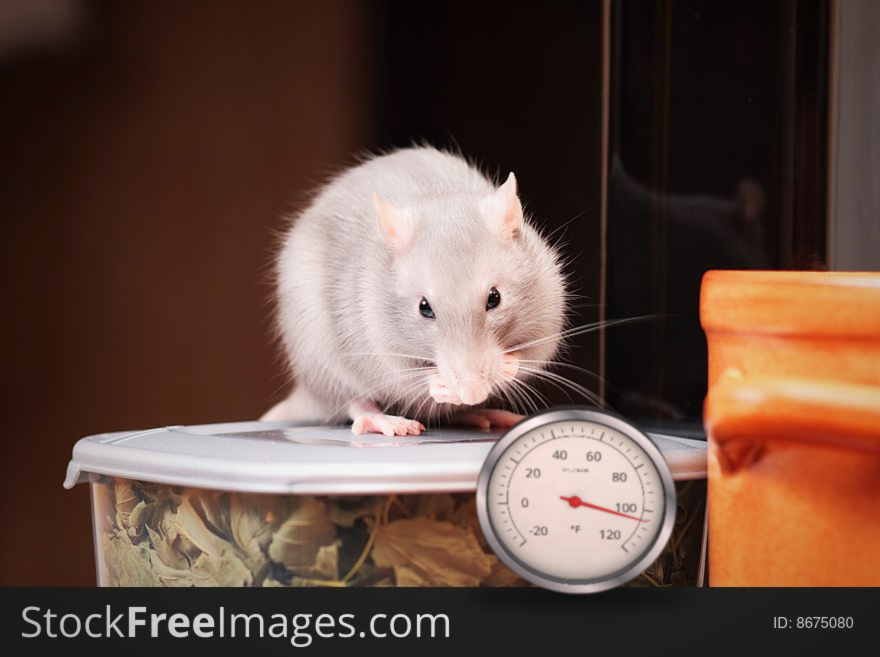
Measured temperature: 104 °F
